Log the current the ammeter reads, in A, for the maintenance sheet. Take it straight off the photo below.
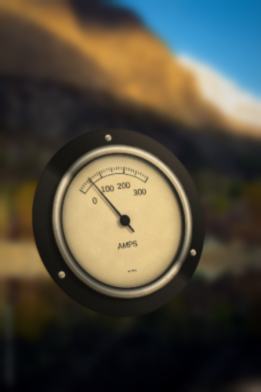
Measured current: 50 A
